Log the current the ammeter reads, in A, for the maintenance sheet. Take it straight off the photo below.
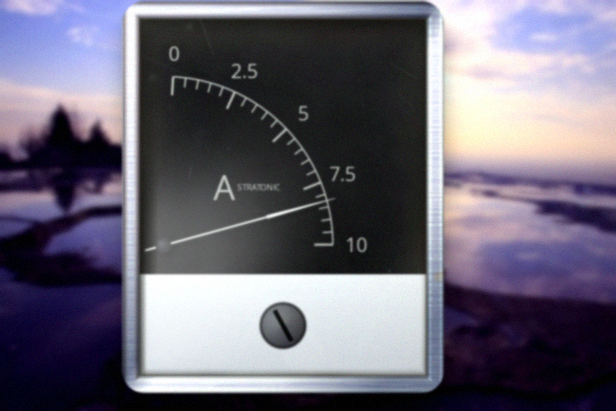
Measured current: 8.25 A
